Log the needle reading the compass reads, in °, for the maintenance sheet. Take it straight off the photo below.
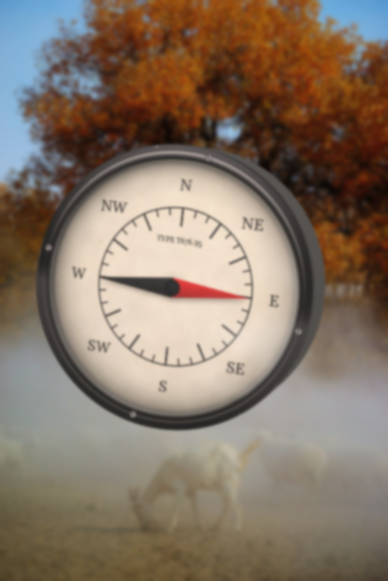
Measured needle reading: 90 °
